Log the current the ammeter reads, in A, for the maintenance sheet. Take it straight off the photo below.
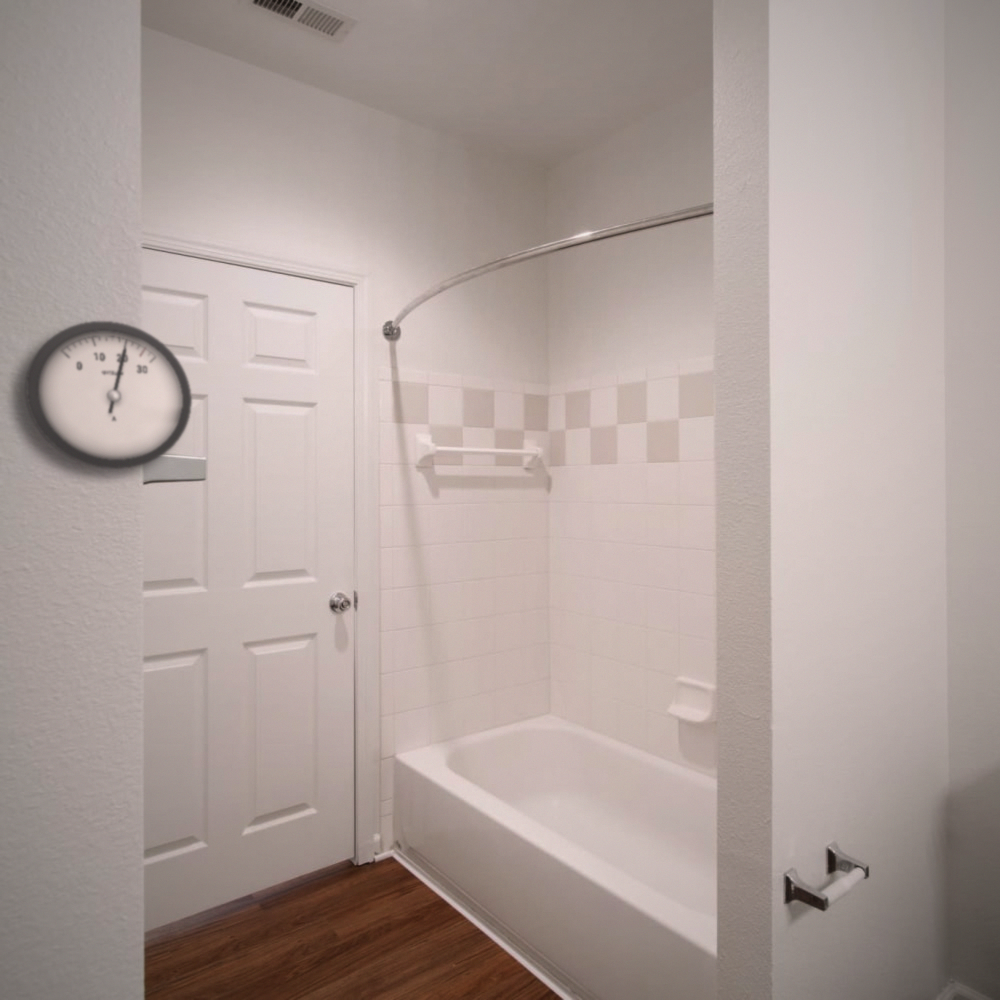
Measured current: 20 A
